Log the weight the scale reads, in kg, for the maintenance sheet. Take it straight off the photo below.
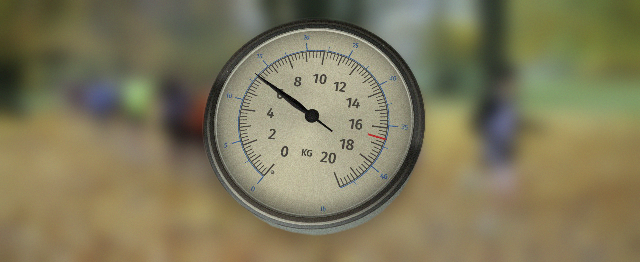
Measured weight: 6 kg
